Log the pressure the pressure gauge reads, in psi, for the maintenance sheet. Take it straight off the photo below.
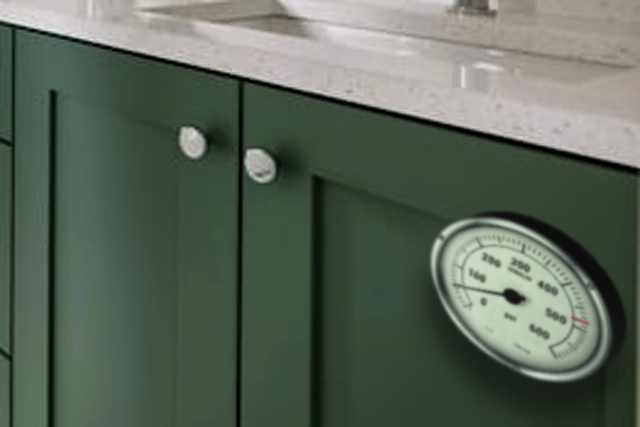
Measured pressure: 50 psi
